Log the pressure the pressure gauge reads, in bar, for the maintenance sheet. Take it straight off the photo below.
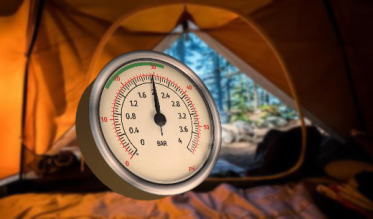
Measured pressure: 2 bar
